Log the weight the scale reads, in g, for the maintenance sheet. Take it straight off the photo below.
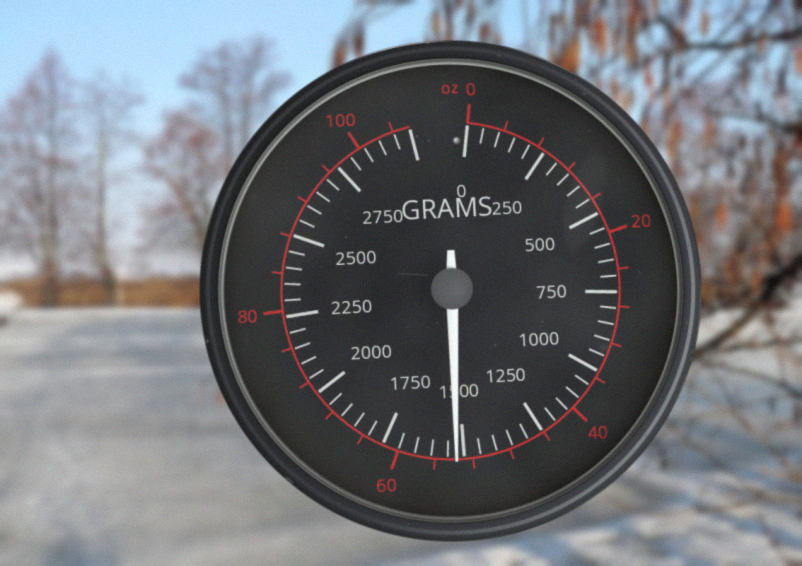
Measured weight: 1525 g
